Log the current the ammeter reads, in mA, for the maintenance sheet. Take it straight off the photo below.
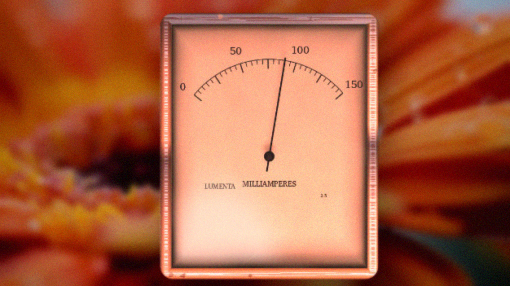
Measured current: 90 mA
